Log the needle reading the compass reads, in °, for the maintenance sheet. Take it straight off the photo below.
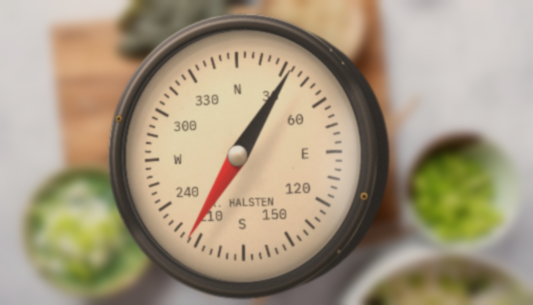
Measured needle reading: 215 °
